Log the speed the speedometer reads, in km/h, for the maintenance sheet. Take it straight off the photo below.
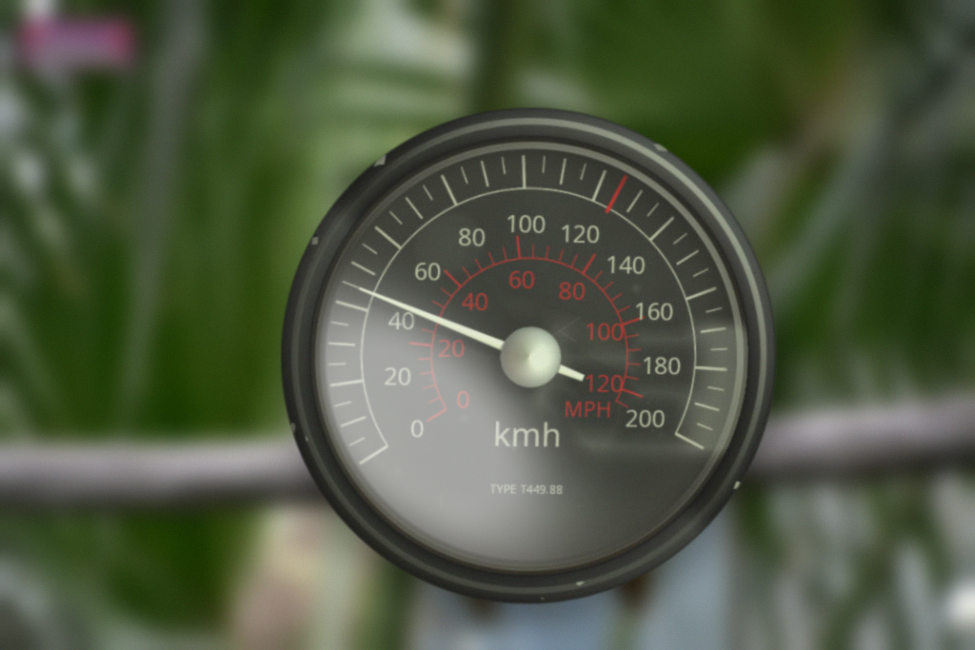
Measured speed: 45 km/h
